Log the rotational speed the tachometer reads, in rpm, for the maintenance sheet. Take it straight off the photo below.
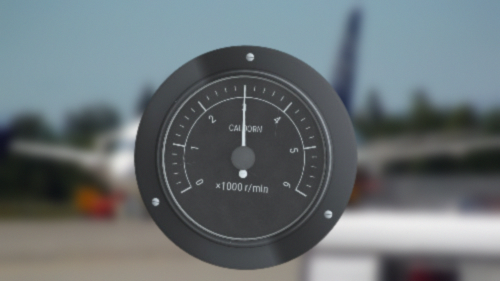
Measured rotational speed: 3000 rpm
